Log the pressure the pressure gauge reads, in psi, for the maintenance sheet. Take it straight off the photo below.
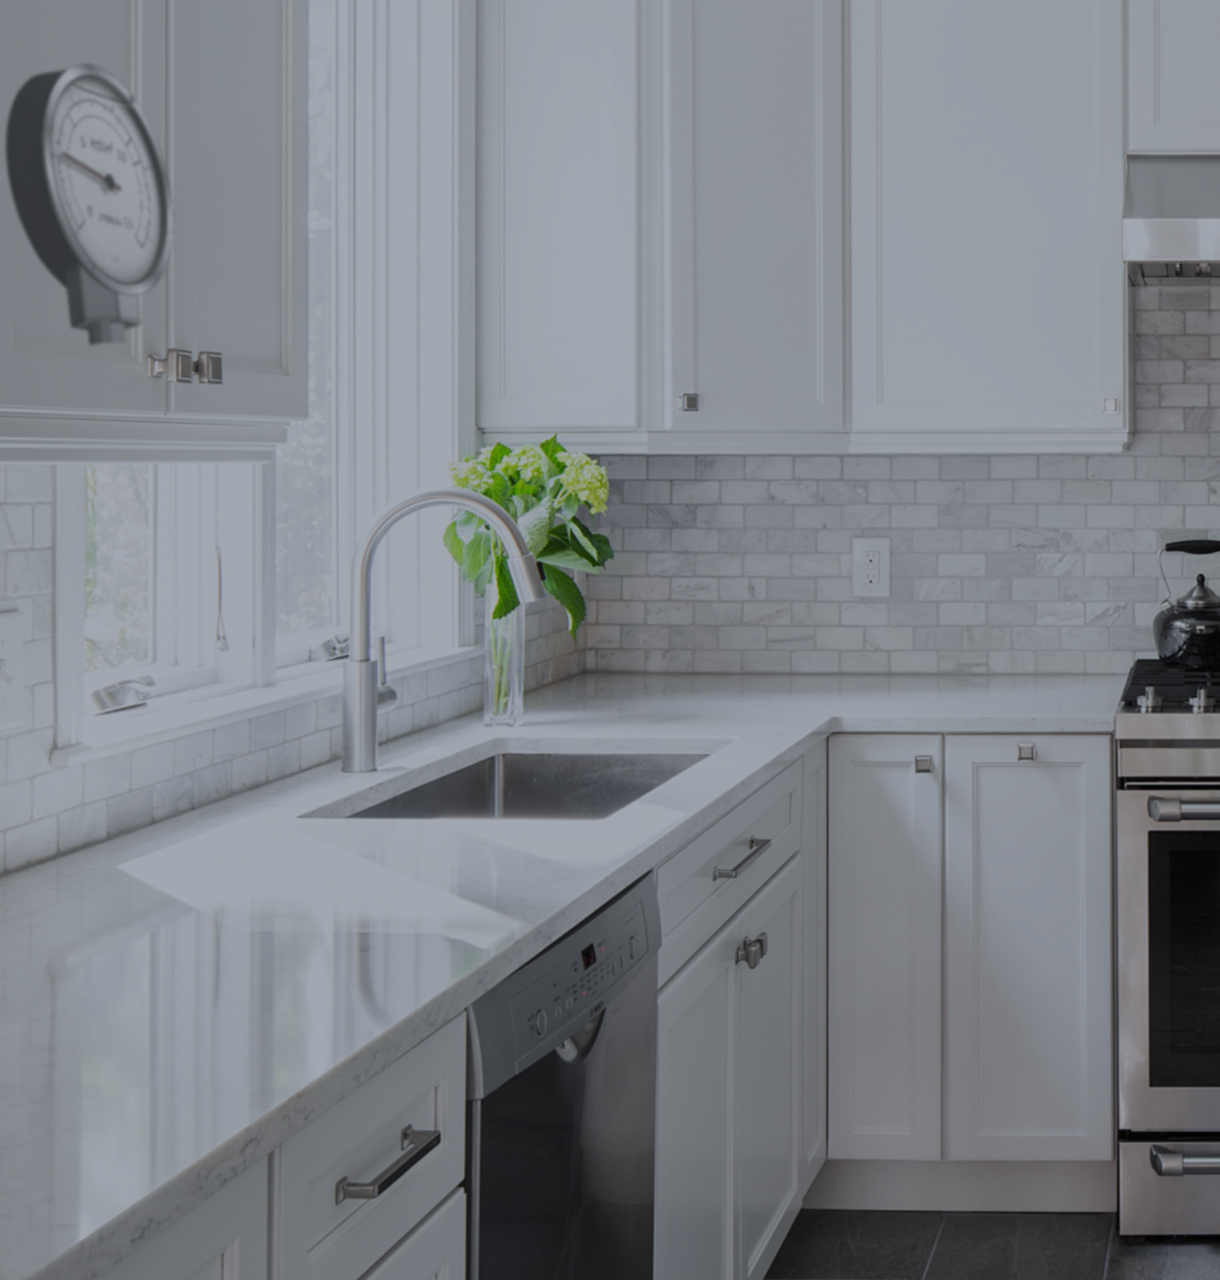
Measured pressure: 3 psi
